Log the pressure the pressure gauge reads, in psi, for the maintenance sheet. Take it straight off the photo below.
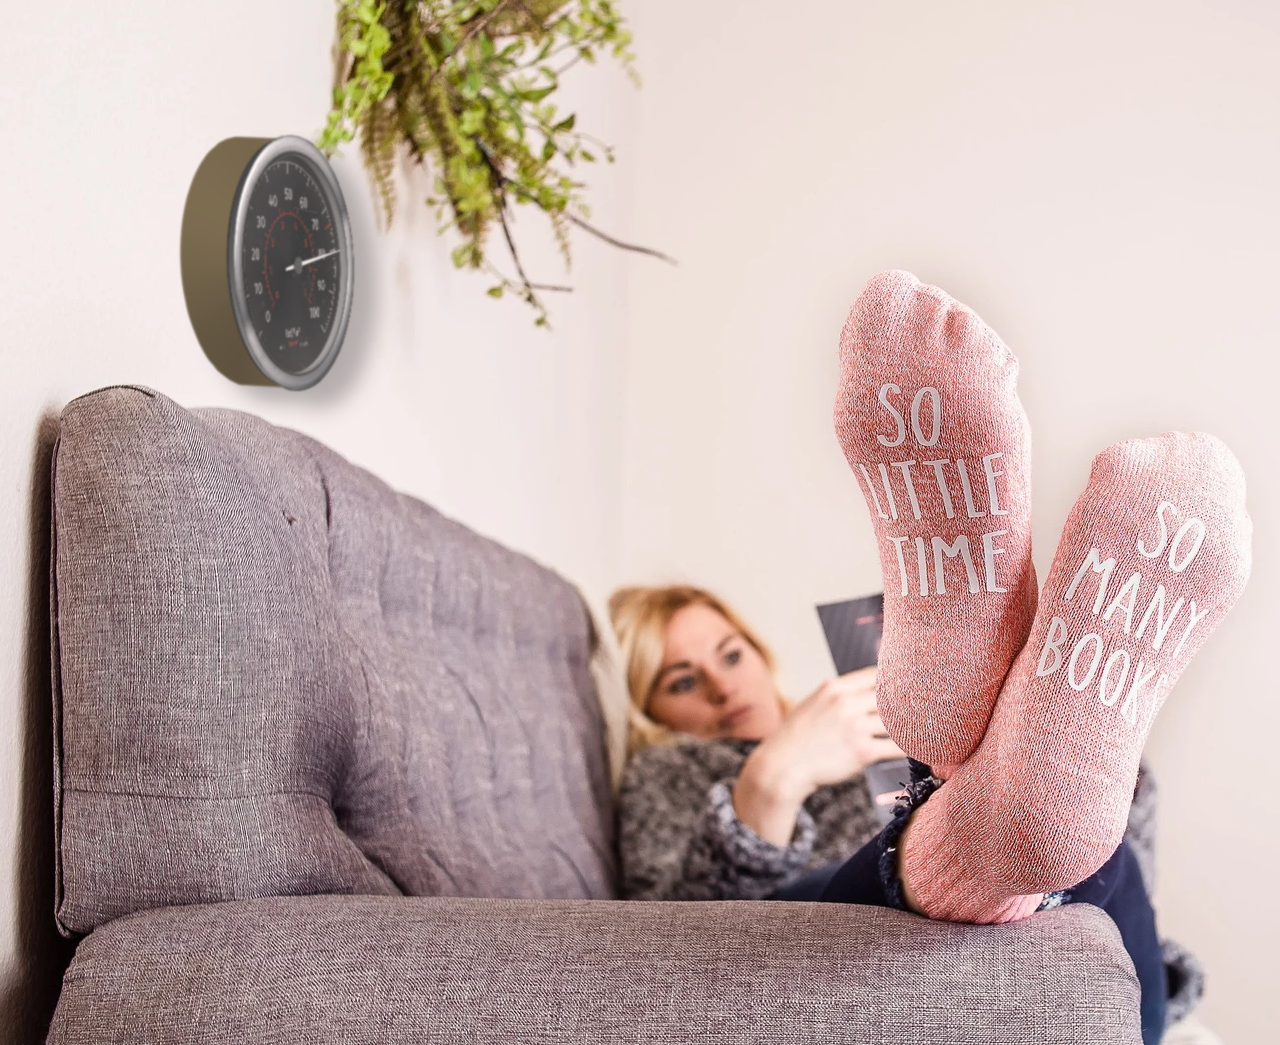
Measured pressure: 80 psi
